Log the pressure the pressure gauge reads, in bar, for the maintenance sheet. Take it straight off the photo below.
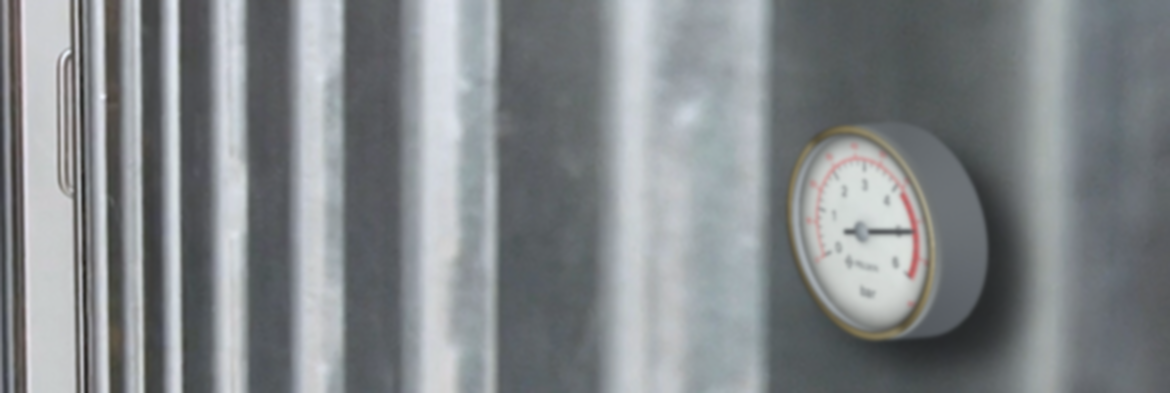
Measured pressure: 5 bar
